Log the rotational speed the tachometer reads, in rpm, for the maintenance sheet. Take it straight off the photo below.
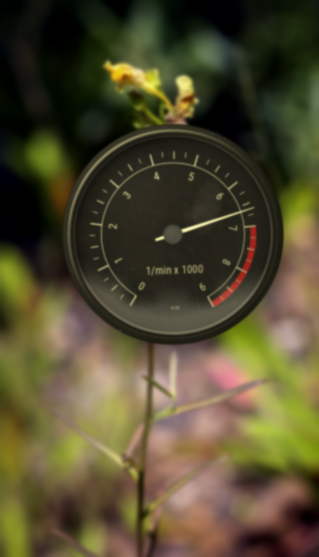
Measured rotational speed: 6625 rpm
